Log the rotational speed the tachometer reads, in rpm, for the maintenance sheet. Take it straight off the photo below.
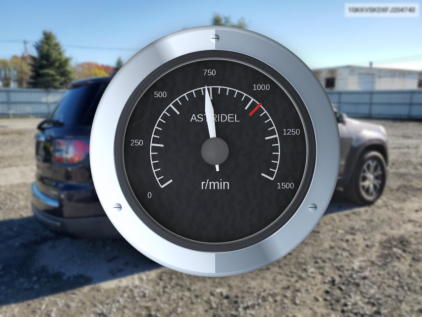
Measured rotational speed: 725 rpm
